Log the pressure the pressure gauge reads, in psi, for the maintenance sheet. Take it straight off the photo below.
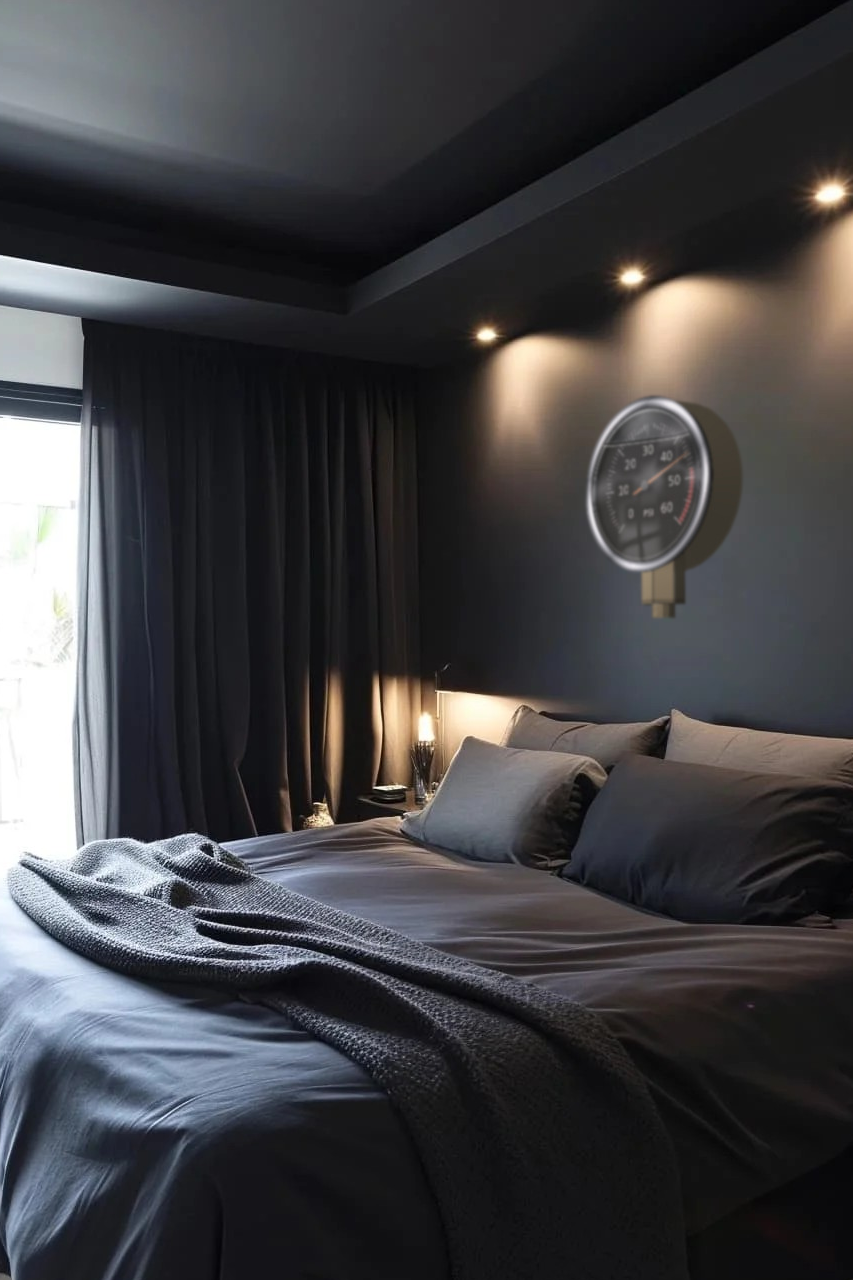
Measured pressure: 45 psi
